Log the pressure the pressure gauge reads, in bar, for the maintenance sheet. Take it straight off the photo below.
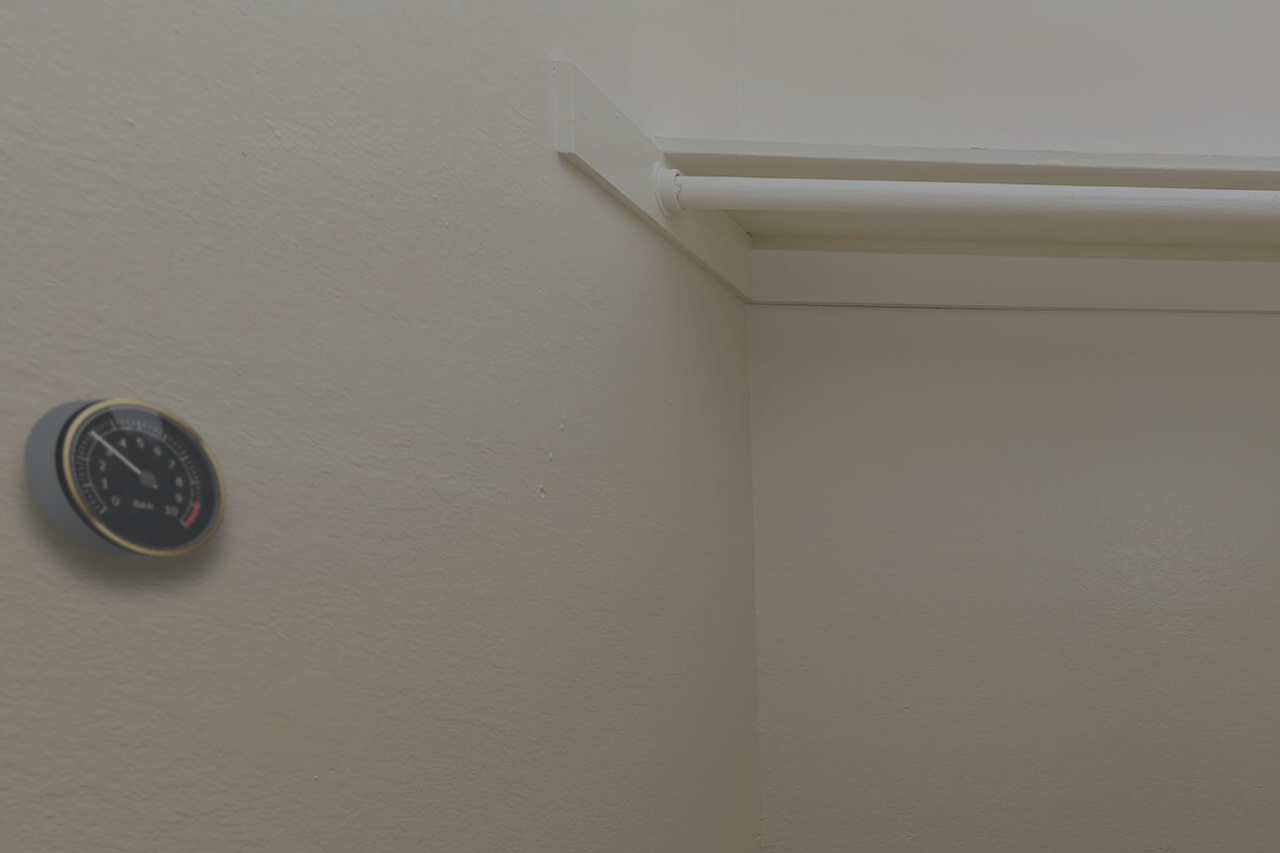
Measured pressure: 3 bar
